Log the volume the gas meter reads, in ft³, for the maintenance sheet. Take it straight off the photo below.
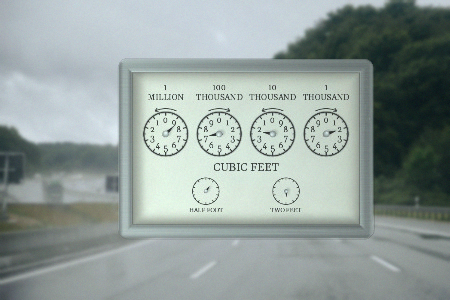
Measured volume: 872200 ft³
